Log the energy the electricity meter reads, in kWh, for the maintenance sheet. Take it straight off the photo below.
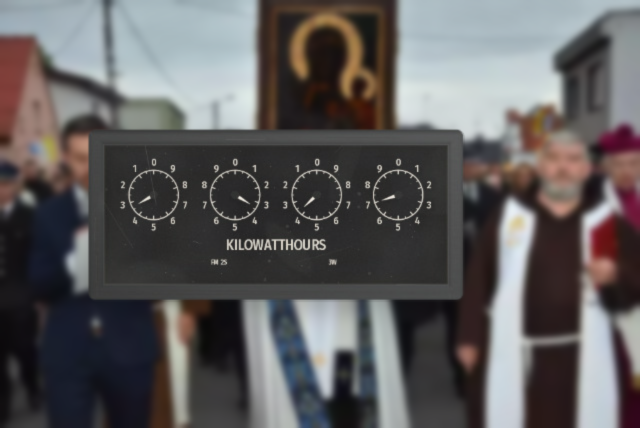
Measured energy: 3337 kWh
